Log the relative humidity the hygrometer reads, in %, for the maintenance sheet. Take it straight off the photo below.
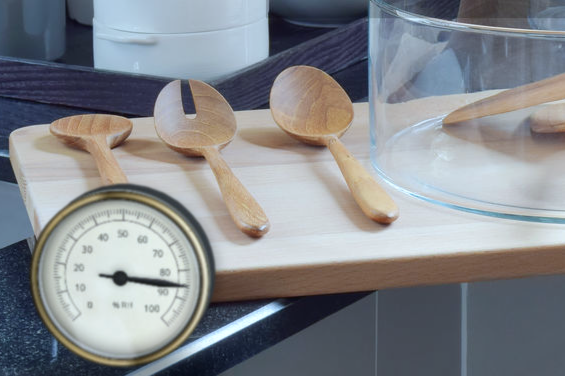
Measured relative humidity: 85 %
